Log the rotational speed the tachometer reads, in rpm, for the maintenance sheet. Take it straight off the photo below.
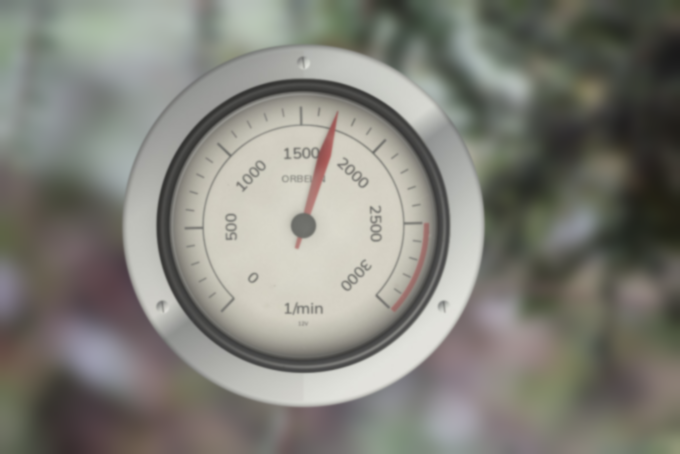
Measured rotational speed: 1700 rpm
